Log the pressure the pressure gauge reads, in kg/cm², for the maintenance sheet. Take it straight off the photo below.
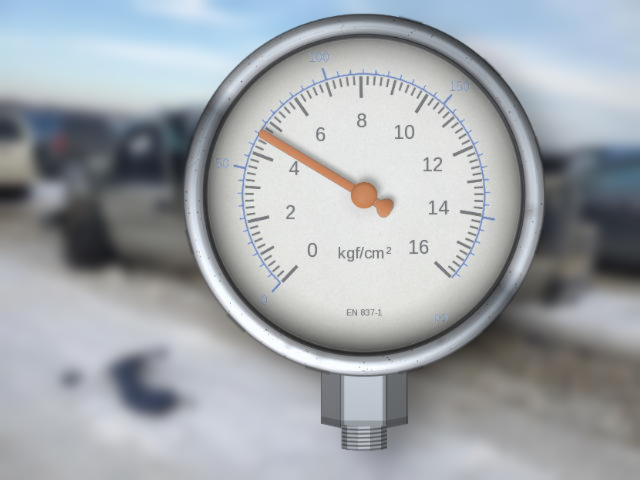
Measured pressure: 4.6 kg/cm²
